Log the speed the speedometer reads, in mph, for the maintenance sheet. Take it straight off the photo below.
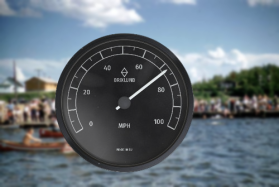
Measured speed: 72.5 mph
